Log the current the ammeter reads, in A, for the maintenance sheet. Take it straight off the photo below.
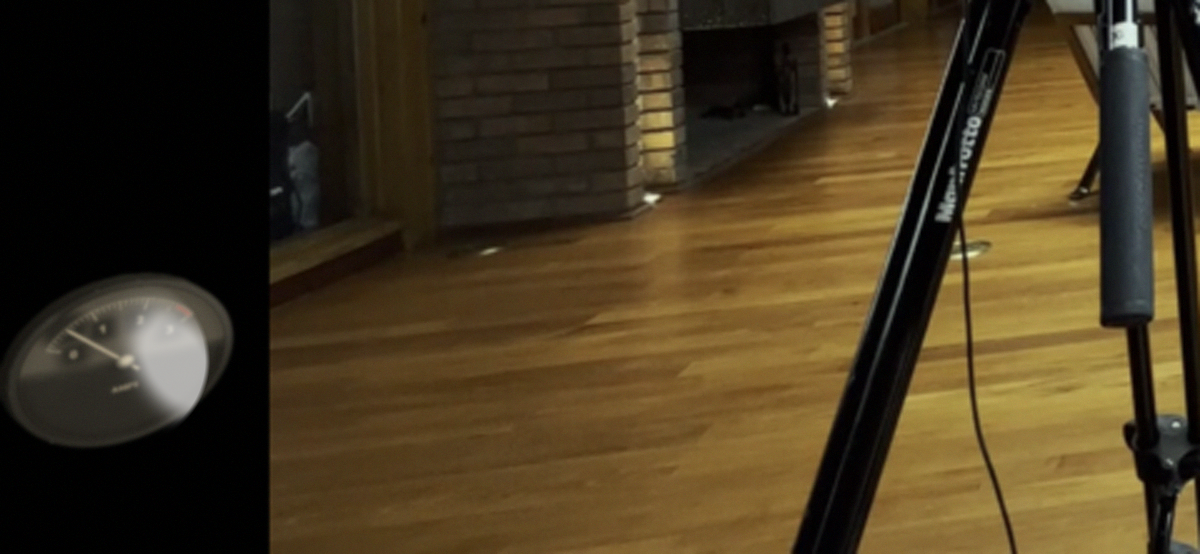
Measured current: 0.5 A
